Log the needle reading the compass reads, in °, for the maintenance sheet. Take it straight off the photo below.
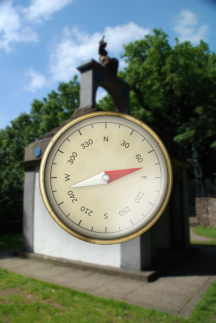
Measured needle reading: 75 °
